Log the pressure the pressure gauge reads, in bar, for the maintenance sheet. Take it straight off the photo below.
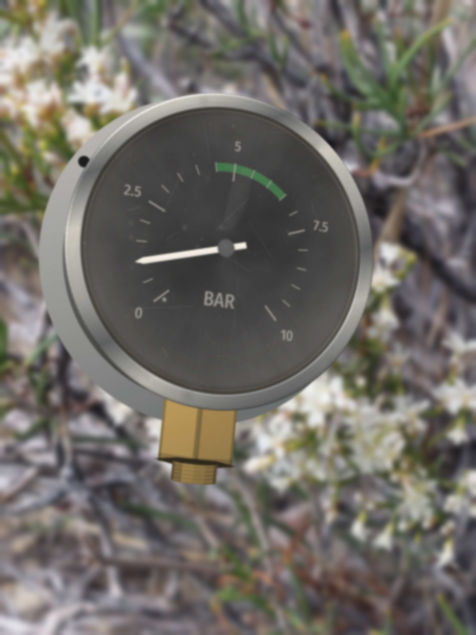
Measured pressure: 1 bar
